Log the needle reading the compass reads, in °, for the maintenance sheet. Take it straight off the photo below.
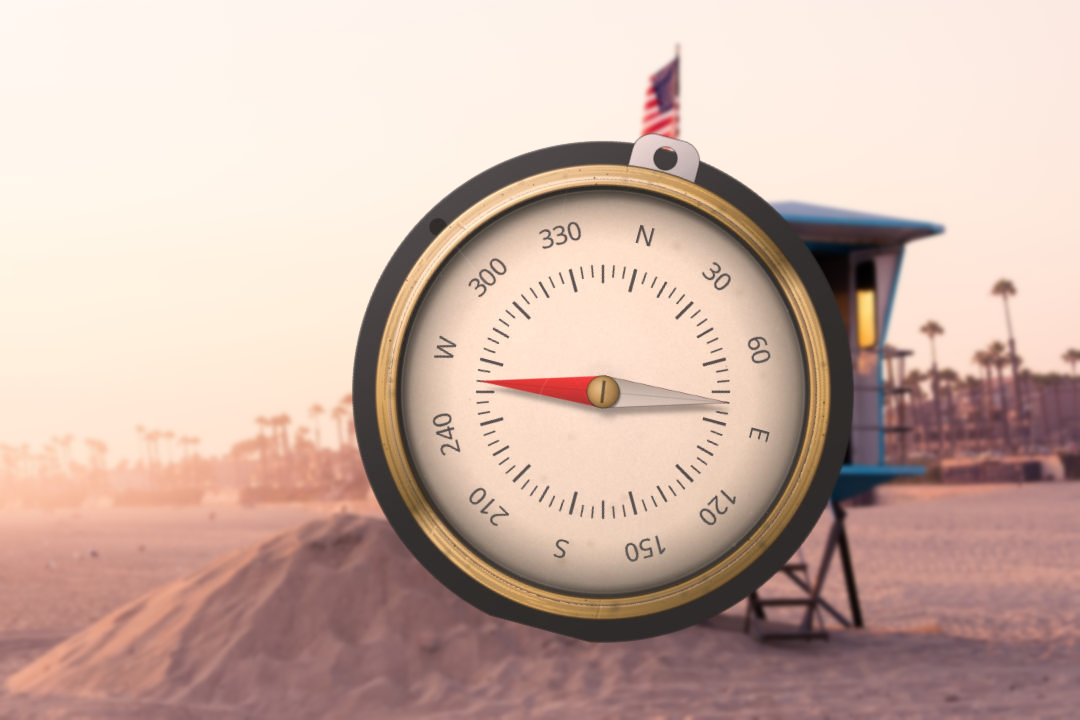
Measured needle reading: 260 °
